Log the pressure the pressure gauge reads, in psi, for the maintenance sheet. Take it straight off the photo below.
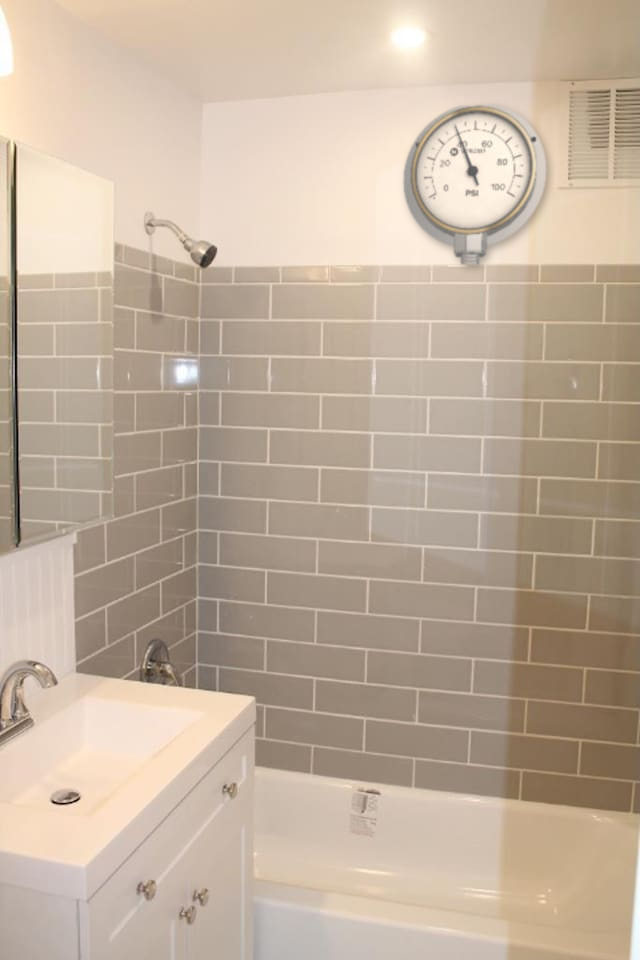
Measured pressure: 40 psi
